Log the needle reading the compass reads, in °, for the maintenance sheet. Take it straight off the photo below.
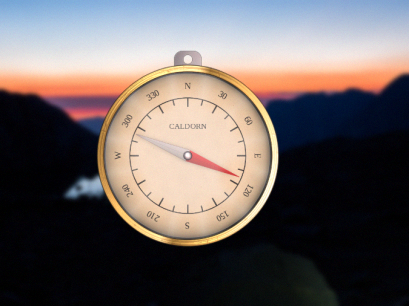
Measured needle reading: 112.5 °
